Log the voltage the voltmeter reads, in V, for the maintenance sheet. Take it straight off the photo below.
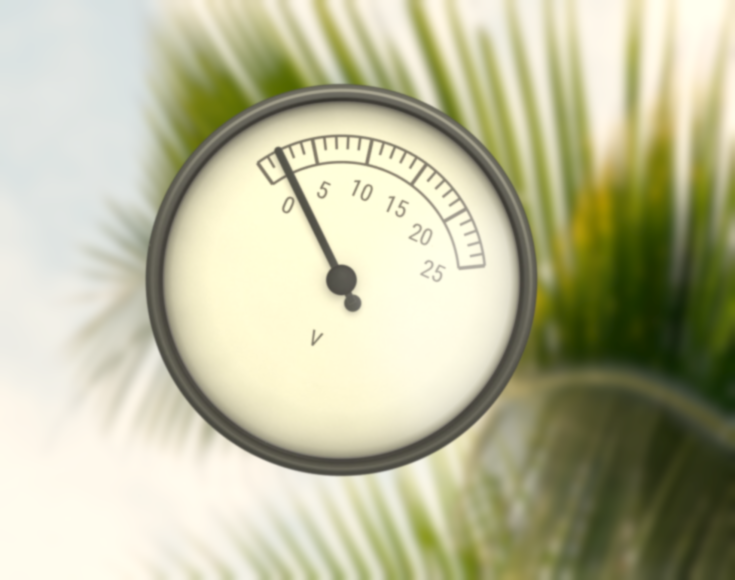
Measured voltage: 2 V
